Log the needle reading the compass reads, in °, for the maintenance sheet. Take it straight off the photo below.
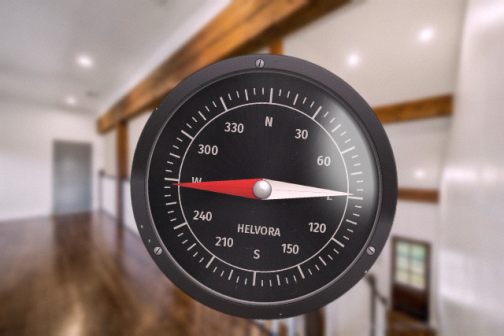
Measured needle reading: 267.5 °
